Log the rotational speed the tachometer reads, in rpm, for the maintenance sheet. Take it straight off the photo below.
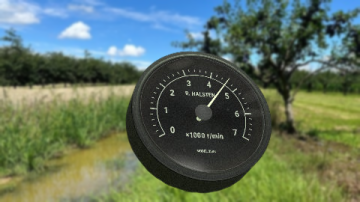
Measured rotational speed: 4600 rpm
